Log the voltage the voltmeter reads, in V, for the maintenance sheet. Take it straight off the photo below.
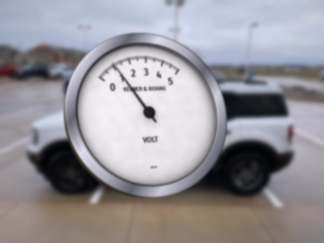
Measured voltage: 1 V
